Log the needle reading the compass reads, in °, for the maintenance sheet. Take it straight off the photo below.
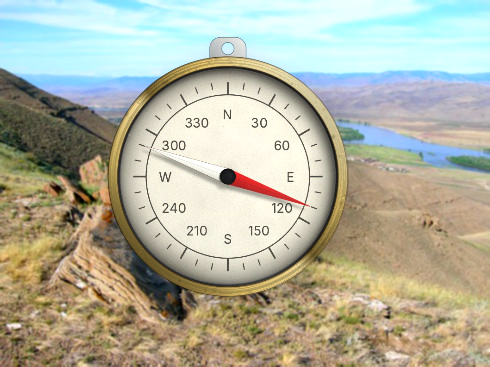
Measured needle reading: 110 °
